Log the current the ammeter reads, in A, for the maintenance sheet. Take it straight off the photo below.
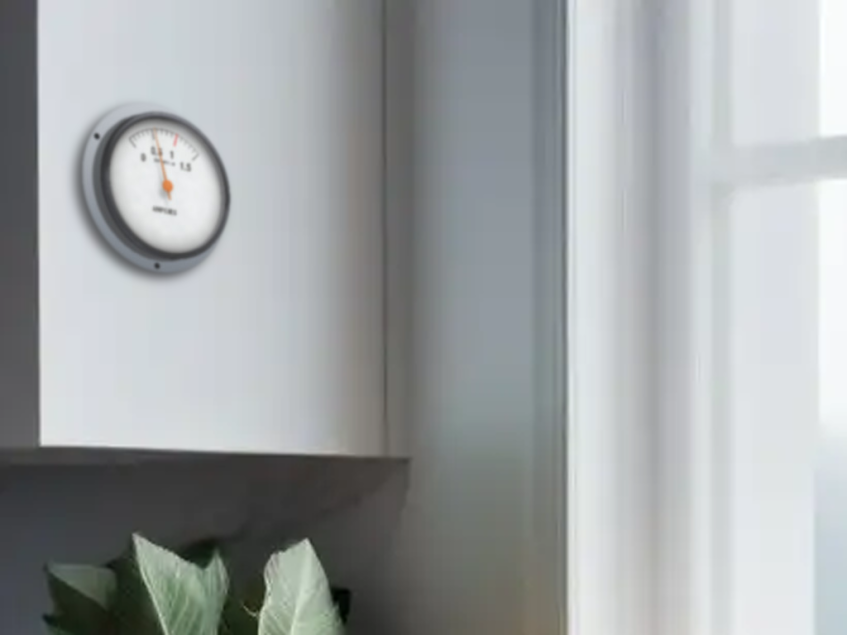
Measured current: 0.5 A
